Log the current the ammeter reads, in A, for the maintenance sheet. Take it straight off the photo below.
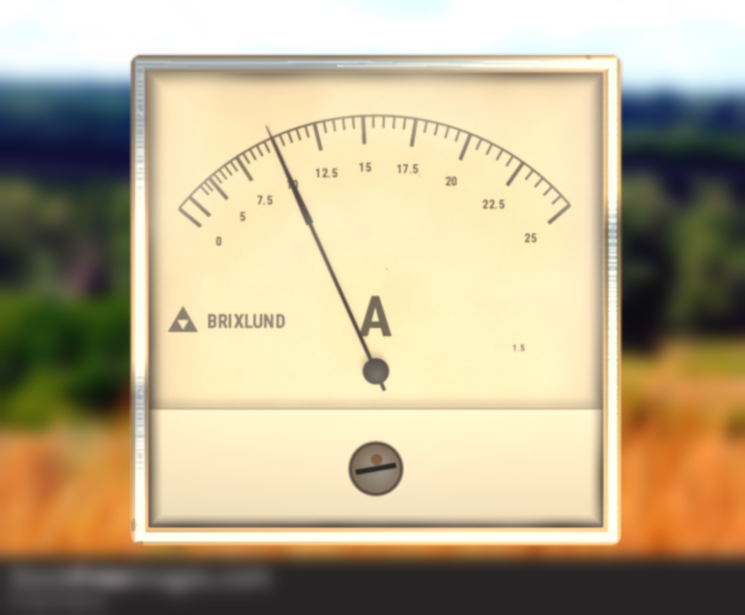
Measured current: 10 A
